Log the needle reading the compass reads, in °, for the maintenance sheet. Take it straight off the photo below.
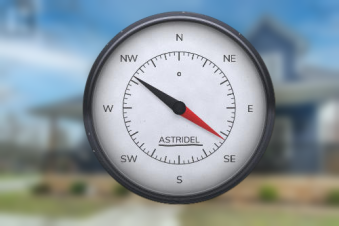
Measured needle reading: 125 °
